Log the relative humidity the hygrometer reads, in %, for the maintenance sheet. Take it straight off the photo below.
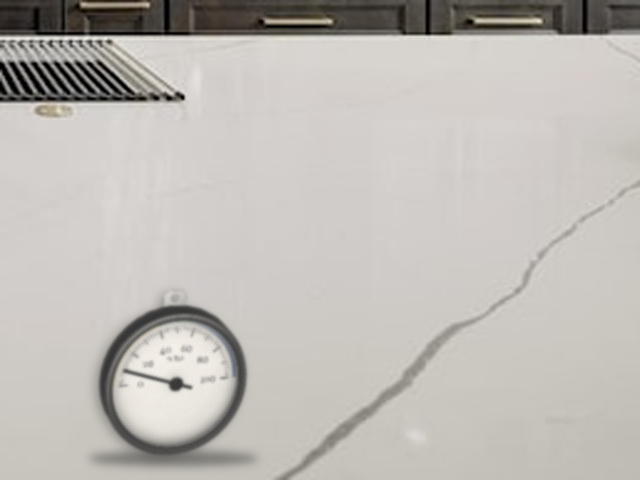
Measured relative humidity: 10 %
